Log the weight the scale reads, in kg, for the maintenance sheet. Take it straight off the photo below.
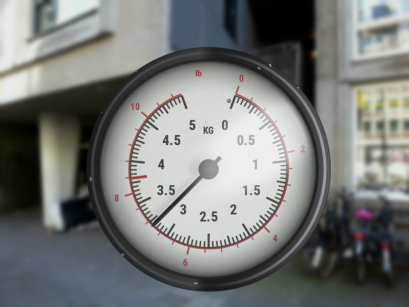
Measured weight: 3.2 kg
